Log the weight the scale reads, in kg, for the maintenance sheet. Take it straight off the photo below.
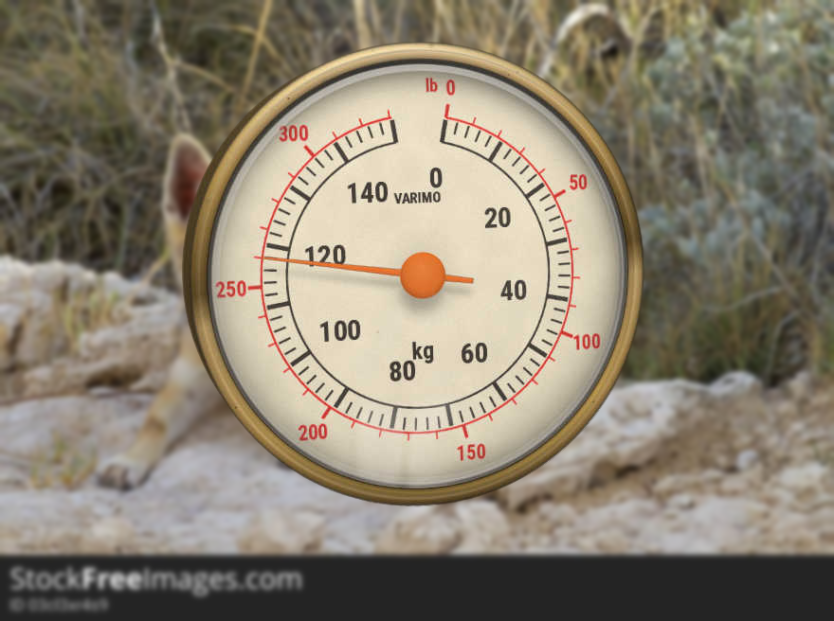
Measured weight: 118 kg
